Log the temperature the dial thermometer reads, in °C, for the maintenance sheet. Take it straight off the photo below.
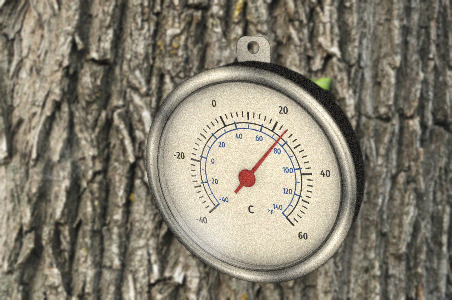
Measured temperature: 24 °C
